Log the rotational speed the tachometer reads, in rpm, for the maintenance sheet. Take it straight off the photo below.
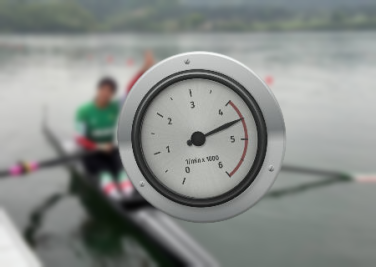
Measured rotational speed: 4500 rpm
